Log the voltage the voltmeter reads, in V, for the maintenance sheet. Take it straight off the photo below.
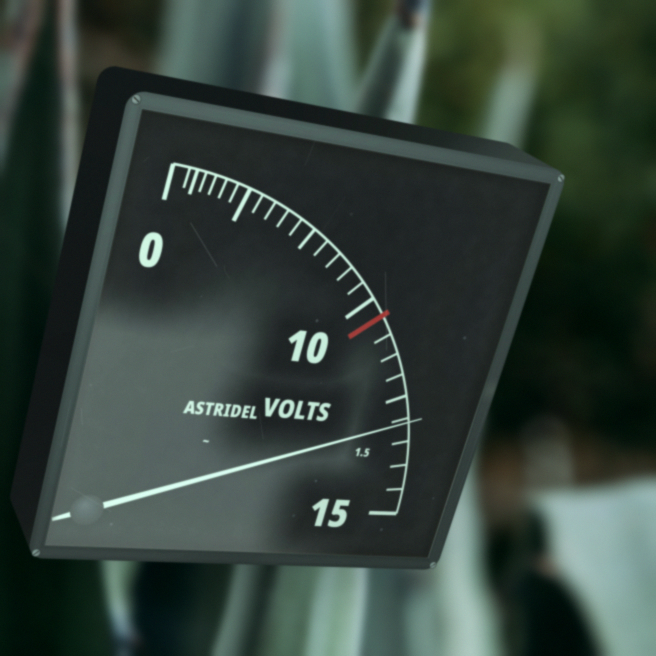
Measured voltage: 13 V
